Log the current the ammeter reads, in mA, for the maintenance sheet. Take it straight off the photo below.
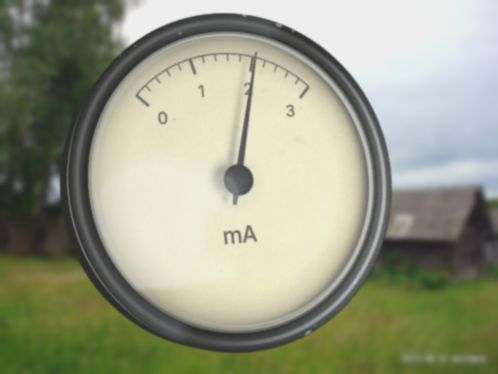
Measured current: 2 mA
